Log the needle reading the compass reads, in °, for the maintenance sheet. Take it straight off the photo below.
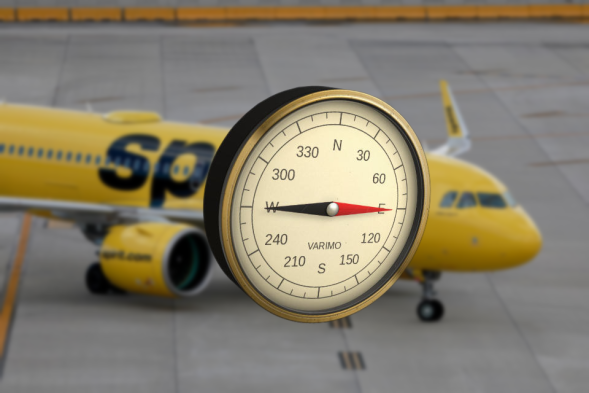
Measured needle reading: 90 °
